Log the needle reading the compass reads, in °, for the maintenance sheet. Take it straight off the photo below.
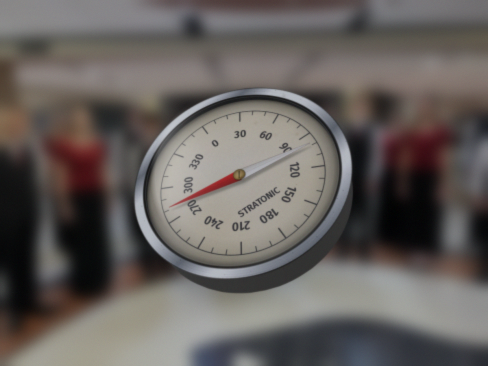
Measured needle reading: 280 °
